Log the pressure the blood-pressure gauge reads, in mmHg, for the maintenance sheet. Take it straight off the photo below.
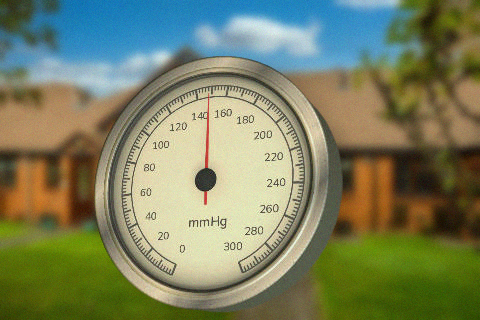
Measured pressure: 150 mmHg
